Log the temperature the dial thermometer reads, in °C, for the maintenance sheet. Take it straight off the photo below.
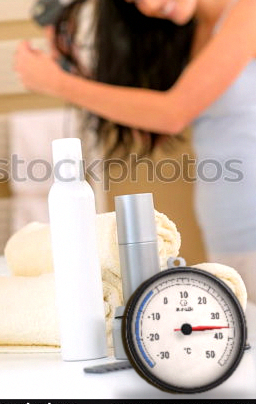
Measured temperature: 36 °C
